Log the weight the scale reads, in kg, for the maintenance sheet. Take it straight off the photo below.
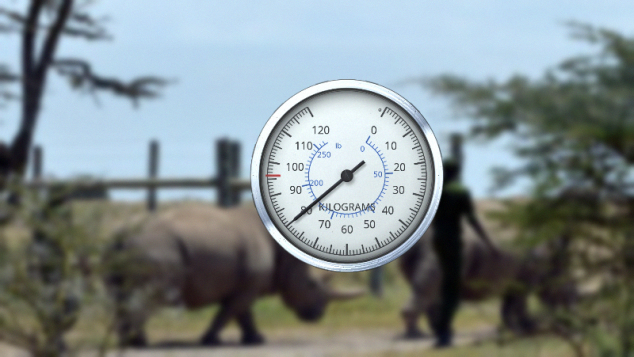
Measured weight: 80 kg
